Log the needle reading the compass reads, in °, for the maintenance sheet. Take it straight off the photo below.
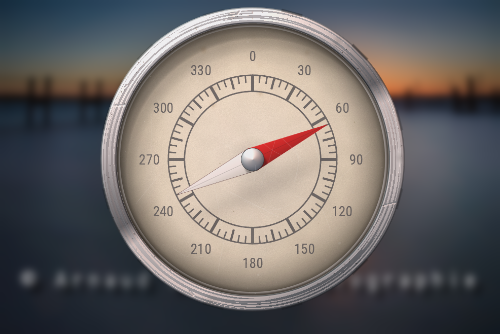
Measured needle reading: 65 °
